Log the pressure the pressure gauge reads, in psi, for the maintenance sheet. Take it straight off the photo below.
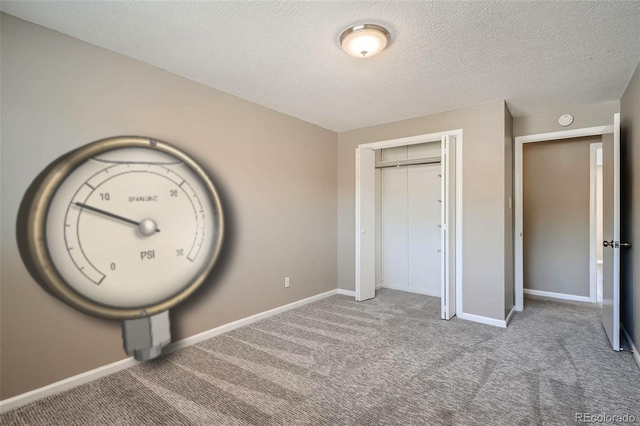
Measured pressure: 8 psi
